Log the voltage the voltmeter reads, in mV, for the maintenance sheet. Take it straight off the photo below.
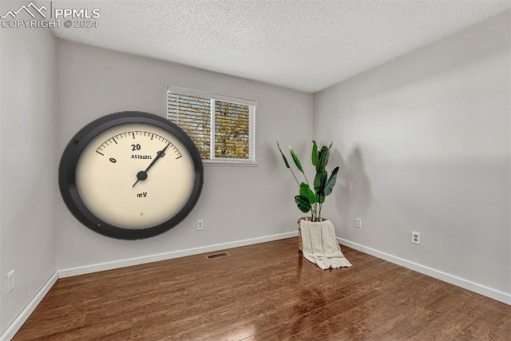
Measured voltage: 40 mV
